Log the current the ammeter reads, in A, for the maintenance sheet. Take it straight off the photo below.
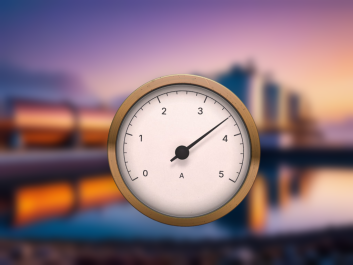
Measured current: 3.6 A
